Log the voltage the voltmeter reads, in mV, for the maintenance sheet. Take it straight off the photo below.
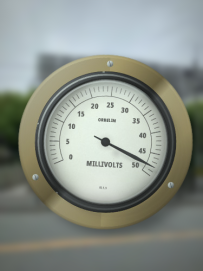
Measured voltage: 48 mV
